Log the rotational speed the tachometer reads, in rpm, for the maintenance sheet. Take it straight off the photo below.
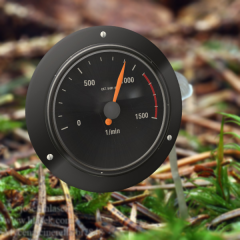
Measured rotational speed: 900 rpm
